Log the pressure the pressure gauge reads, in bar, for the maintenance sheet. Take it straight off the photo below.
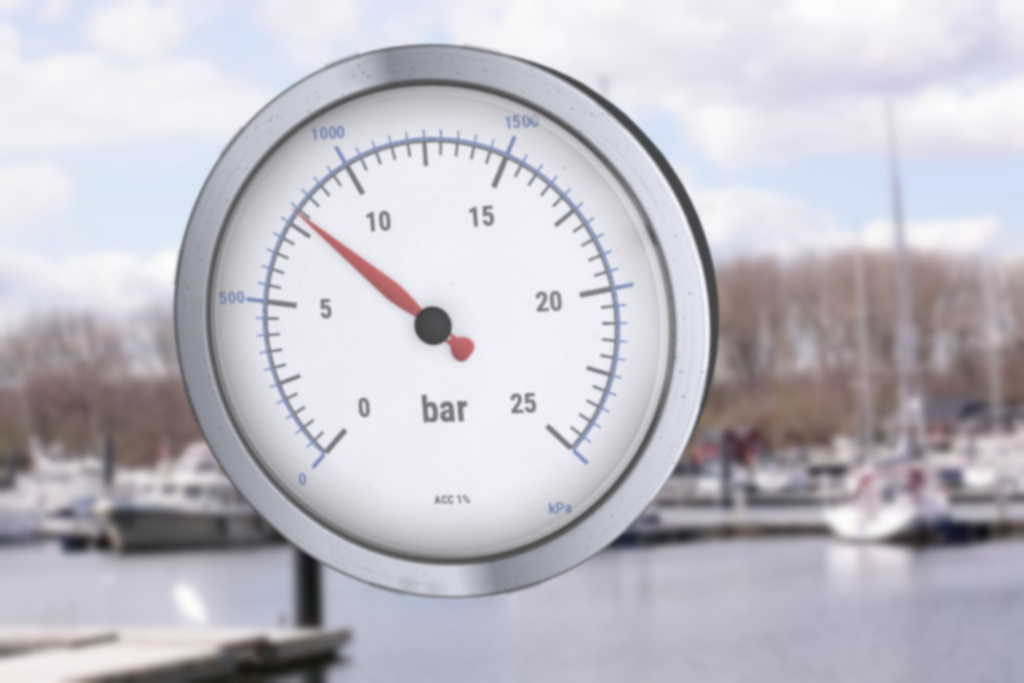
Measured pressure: 8 bar
